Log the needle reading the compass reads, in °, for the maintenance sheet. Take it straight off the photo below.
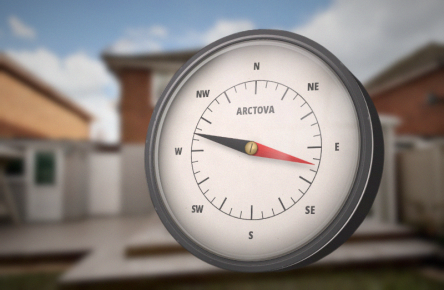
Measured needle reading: 105 °
